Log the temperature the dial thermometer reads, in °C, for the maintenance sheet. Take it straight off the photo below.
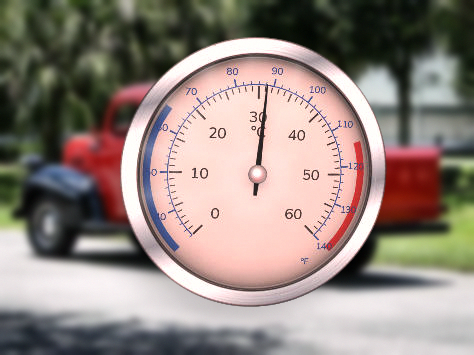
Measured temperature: 31 °C
